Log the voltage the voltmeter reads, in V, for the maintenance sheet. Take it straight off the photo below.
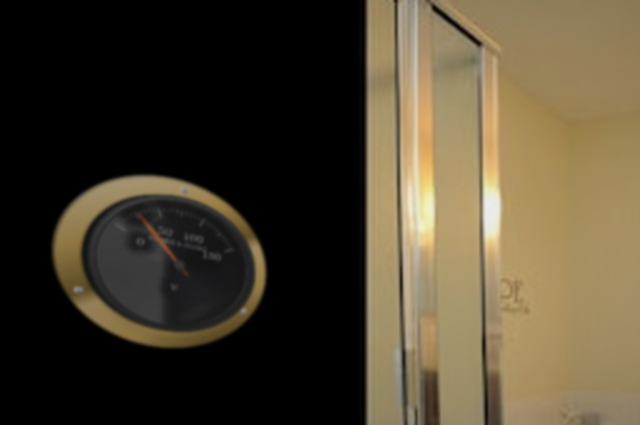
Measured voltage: 25 V
